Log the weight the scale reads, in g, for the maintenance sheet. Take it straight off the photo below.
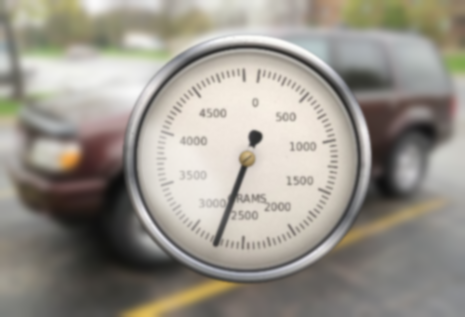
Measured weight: 2750 g
